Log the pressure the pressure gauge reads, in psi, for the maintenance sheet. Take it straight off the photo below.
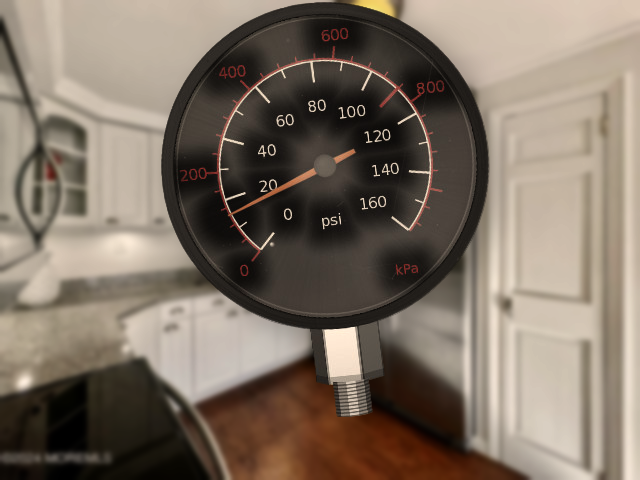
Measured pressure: 15 psi
